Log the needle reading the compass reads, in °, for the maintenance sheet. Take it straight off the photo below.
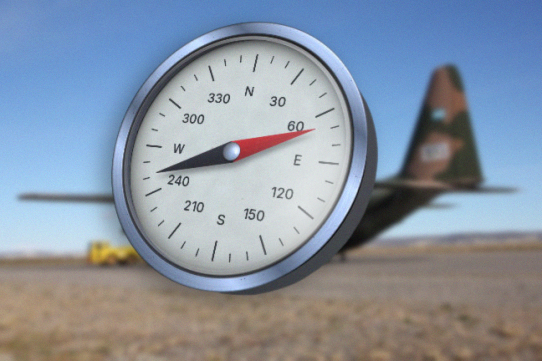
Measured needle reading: 70 °
